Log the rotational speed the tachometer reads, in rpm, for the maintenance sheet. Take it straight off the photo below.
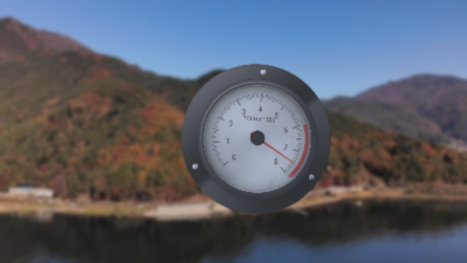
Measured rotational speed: 7500 rpm
